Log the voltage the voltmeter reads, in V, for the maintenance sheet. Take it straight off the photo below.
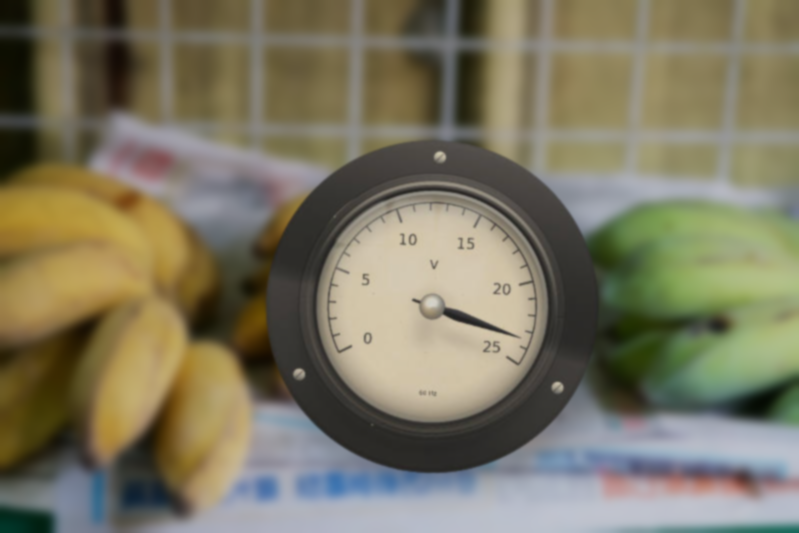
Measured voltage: 23.5 V
